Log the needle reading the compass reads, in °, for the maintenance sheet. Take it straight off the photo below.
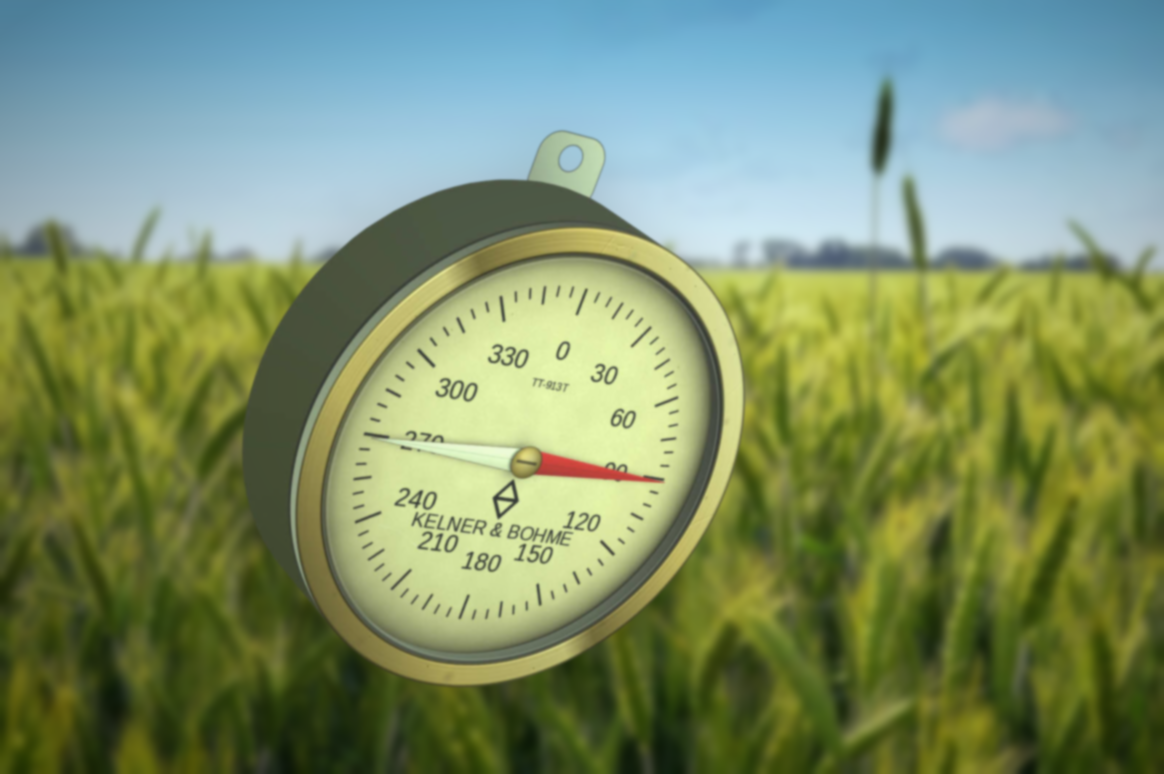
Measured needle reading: 90 °
